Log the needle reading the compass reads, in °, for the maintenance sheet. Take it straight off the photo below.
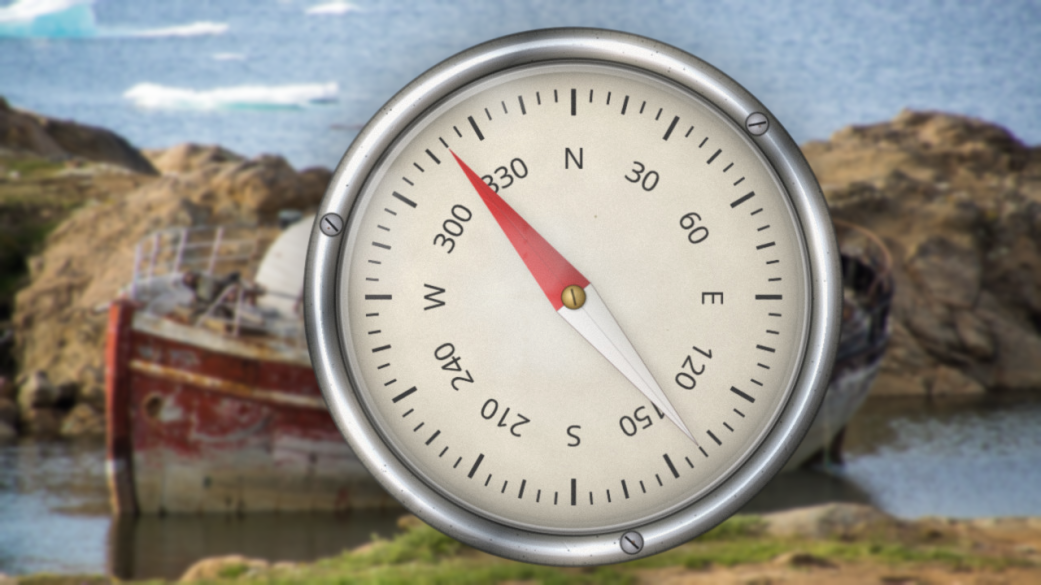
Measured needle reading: 320 °
